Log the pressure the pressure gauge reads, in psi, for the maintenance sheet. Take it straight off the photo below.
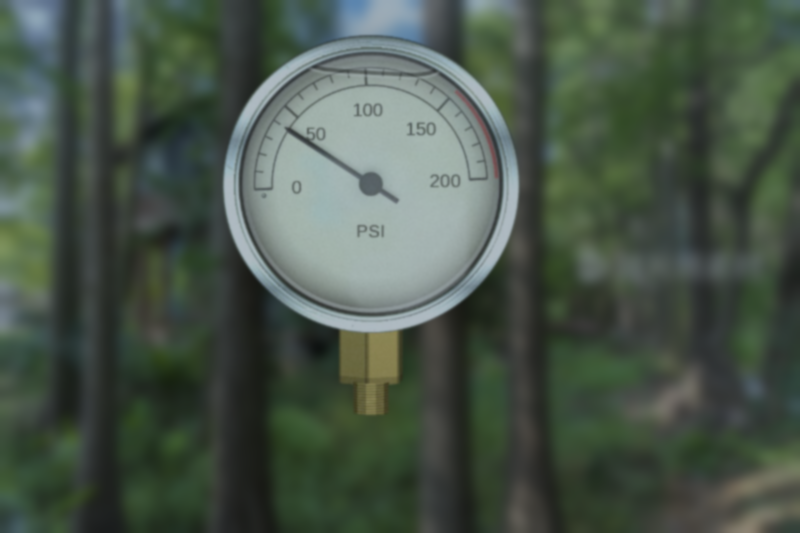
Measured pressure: 40 psi
